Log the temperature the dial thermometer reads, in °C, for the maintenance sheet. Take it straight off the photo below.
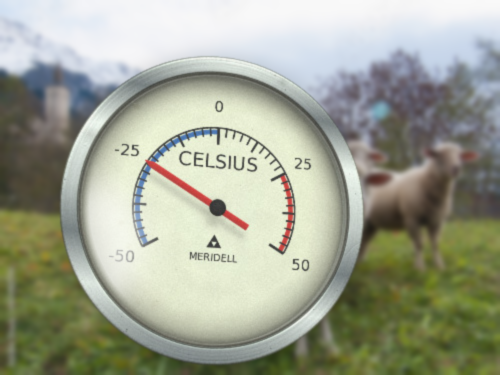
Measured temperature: -25 °C
